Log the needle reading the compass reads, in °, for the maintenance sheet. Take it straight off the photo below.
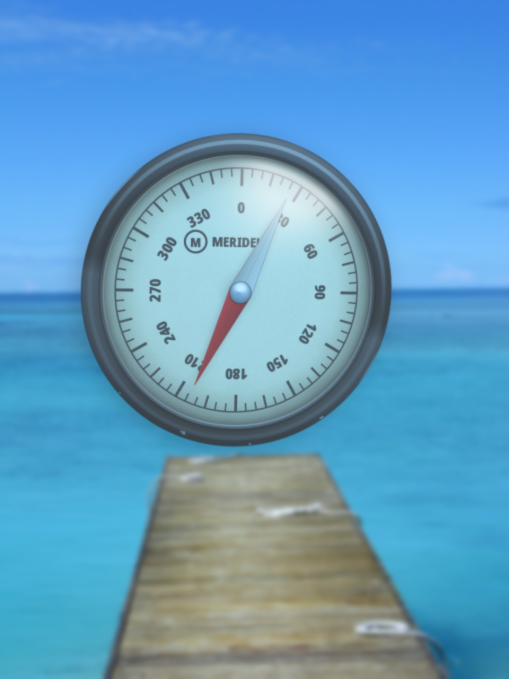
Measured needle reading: 205 °
